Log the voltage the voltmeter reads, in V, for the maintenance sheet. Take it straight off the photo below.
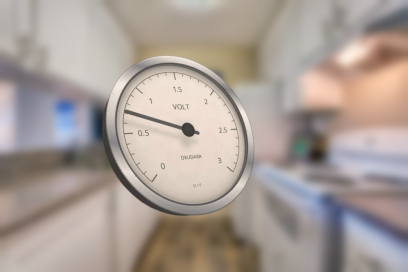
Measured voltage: 0.7 V
